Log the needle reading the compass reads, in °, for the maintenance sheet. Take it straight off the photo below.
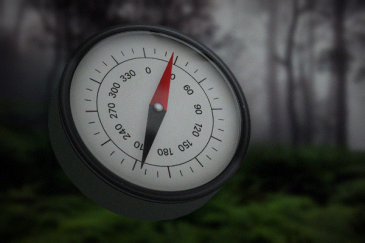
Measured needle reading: 25 °
